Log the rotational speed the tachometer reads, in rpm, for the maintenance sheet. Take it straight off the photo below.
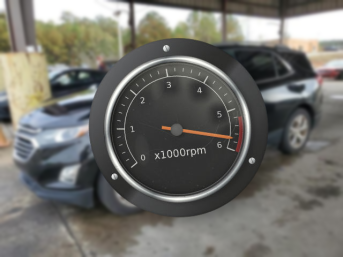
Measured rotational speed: 5700 rpm
